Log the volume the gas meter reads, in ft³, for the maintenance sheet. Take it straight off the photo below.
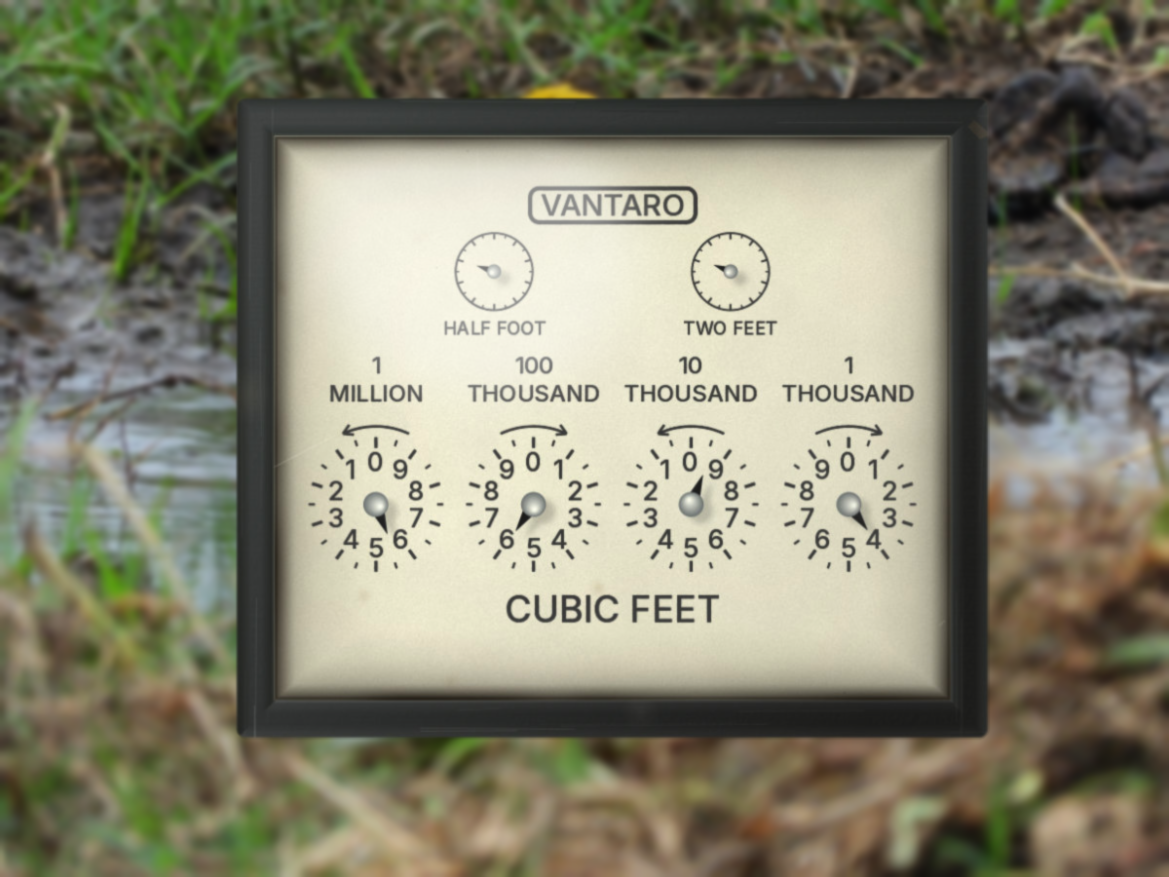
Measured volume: 559400 ft³
